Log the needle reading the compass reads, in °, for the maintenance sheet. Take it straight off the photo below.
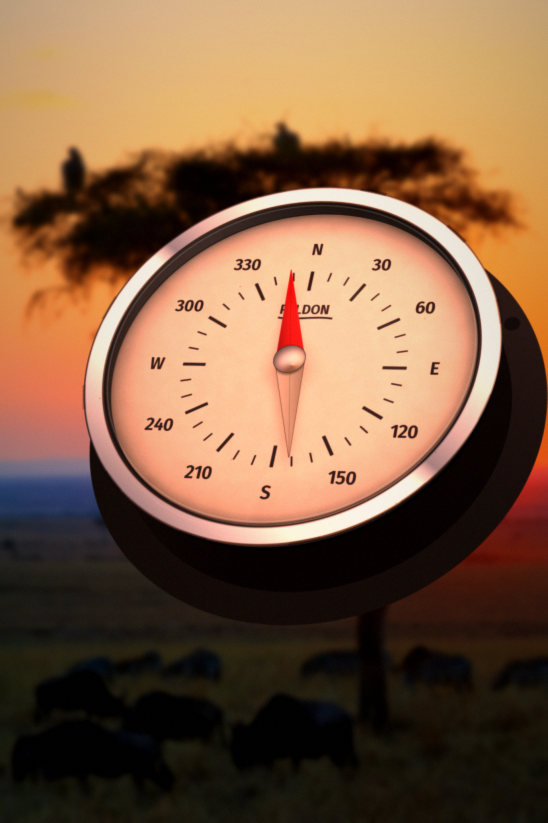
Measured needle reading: 350 °
